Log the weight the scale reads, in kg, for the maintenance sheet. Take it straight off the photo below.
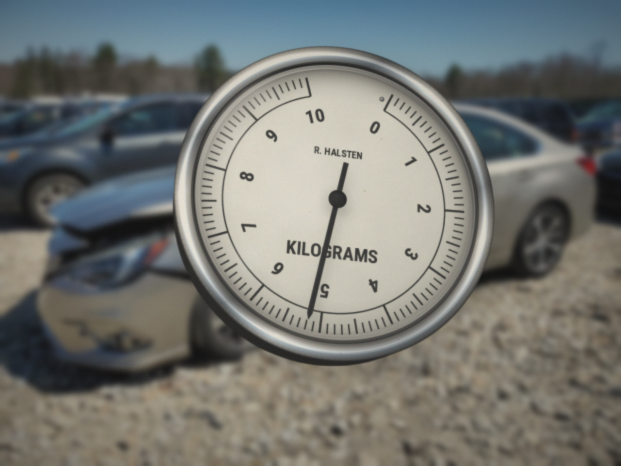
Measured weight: 5.2 kg
